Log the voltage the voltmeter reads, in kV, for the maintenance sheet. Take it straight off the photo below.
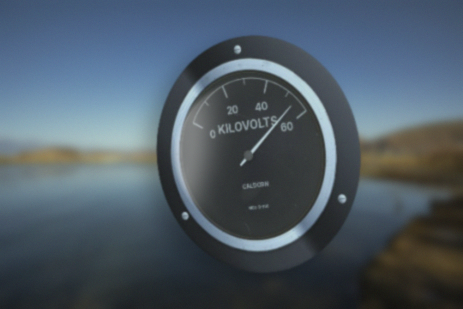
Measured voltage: 55 kV
